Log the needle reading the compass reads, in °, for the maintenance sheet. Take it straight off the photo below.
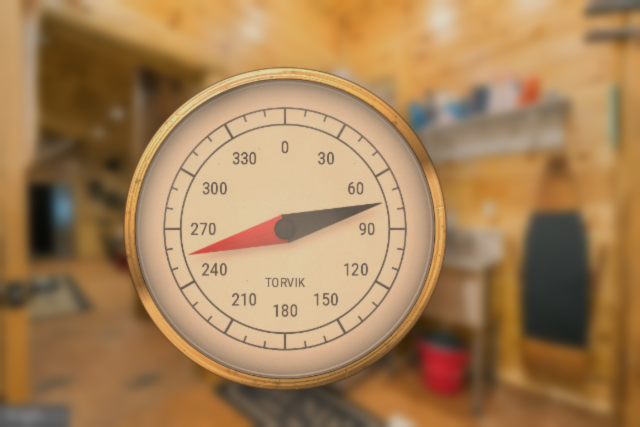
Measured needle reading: 255 °
